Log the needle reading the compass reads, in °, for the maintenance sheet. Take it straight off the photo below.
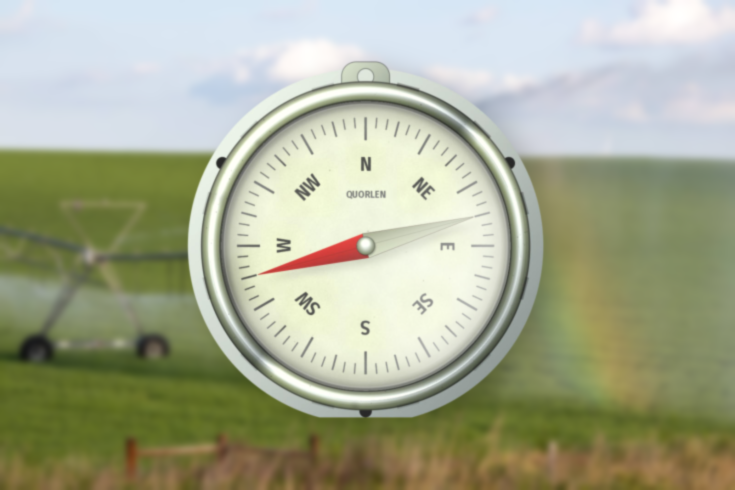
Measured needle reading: 255 °
